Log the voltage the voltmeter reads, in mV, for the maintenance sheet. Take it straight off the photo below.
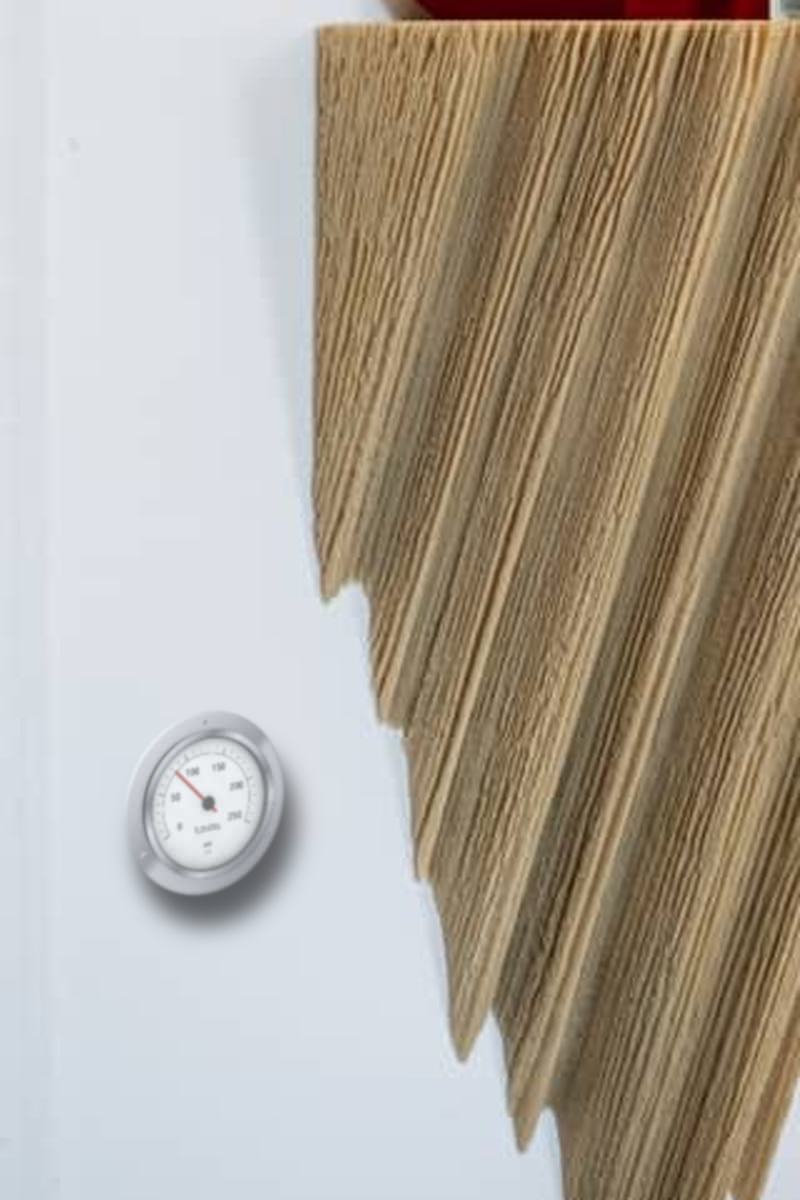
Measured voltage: 80 mV
